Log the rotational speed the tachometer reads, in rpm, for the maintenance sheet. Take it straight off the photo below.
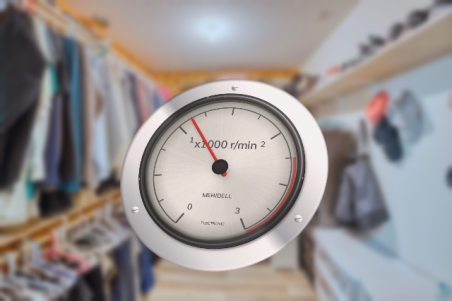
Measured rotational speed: 1125 rpm
